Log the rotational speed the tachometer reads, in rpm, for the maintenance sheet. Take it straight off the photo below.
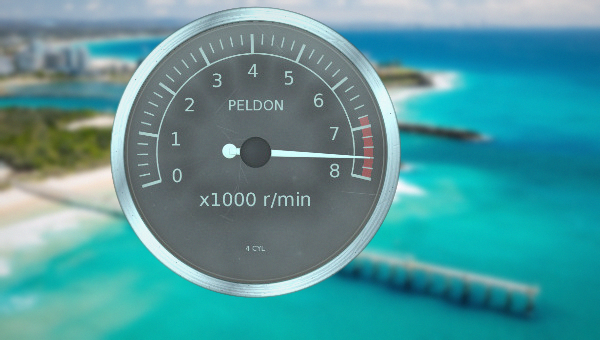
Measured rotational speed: 7600 rpm
